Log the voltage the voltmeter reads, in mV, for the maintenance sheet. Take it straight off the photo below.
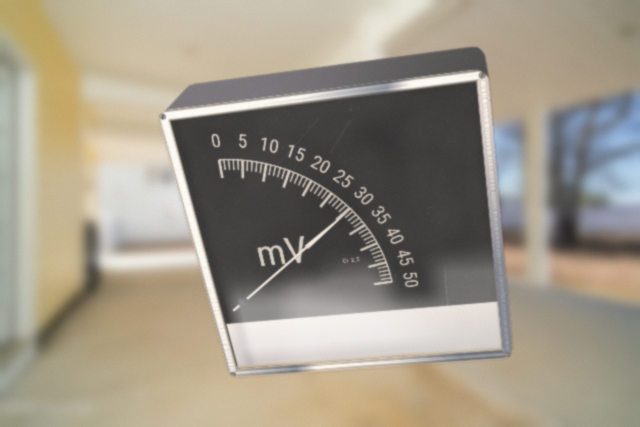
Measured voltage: 30 mV
